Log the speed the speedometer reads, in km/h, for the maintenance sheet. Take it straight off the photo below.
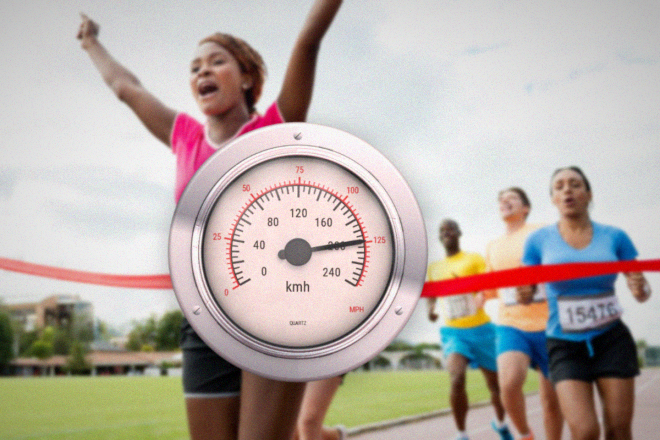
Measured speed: 200 km/h
